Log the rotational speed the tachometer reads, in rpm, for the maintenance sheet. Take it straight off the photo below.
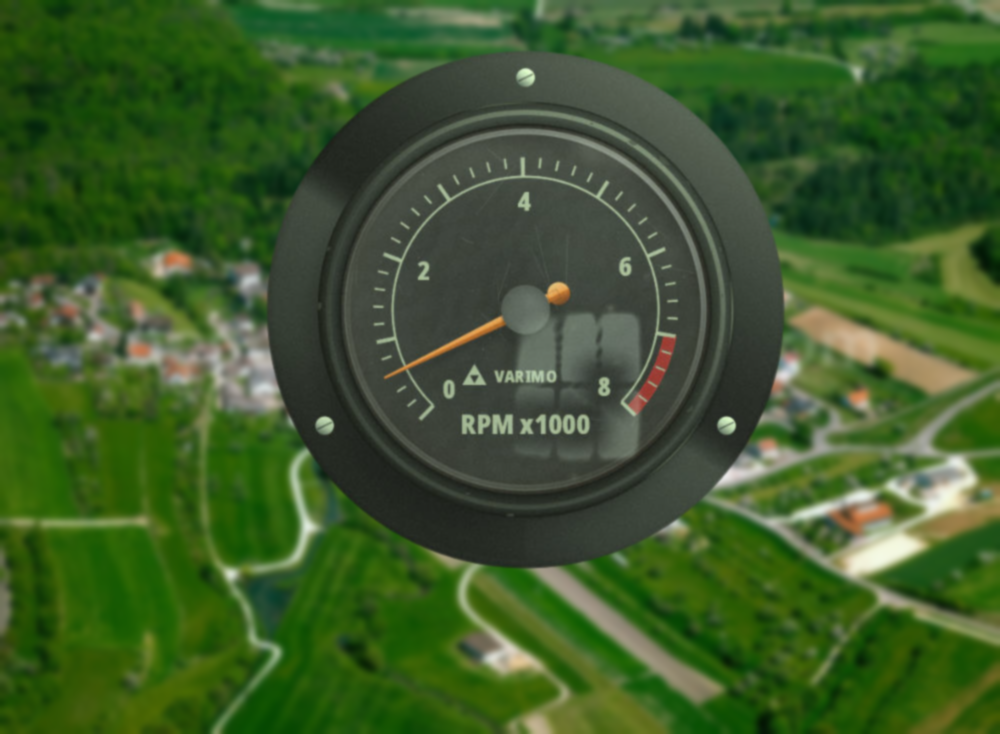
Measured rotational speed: 600 rpm
